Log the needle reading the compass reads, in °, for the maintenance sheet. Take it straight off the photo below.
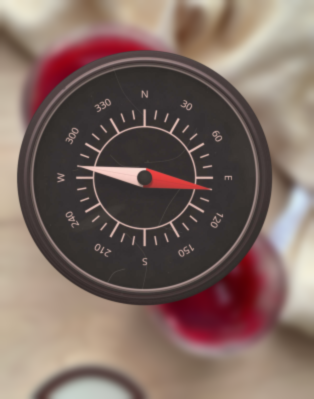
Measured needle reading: 100 °
